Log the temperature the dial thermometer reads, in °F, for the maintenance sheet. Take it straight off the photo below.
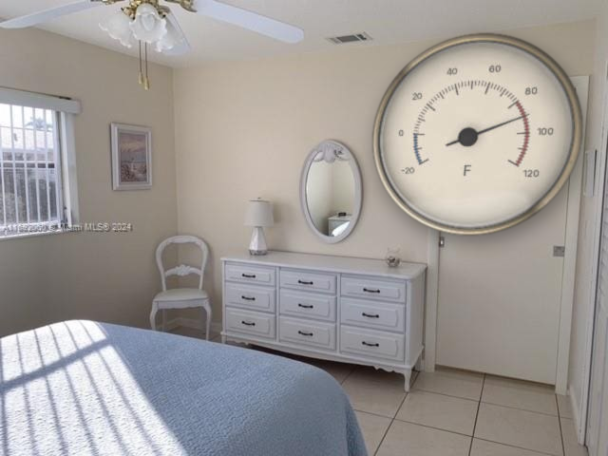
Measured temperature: 90 °F
